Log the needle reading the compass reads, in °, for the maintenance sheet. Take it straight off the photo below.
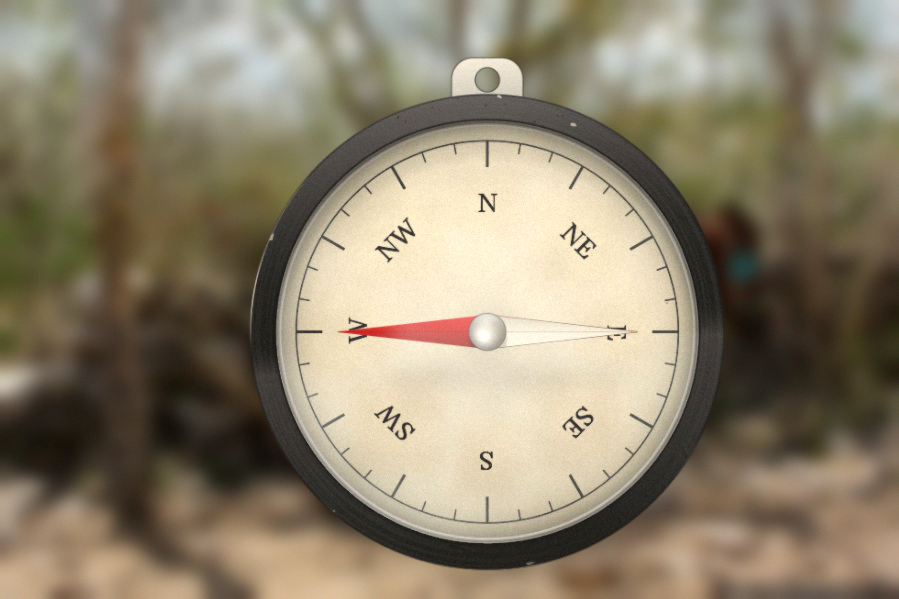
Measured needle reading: 270 °
